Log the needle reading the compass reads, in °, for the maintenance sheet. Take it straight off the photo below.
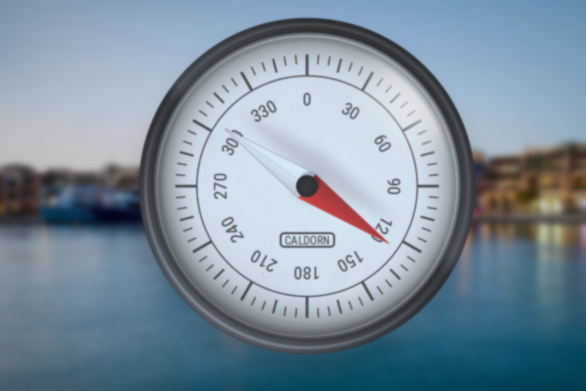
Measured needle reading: 125 °
